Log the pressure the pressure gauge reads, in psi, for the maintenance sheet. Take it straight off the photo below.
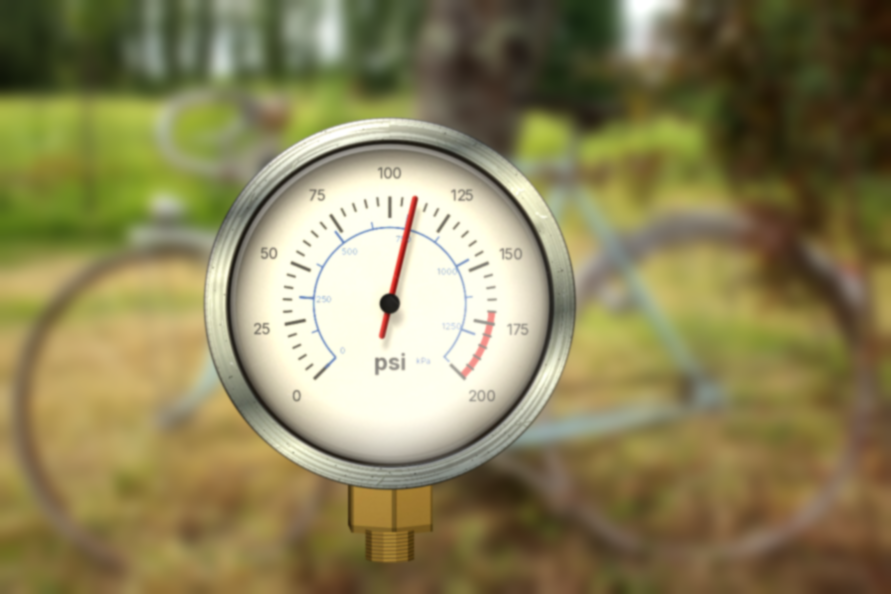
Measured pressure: 110 psi
